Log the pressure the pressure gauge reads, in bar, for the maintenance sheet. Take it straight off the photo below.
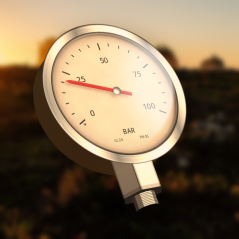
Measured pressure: 20 bar
